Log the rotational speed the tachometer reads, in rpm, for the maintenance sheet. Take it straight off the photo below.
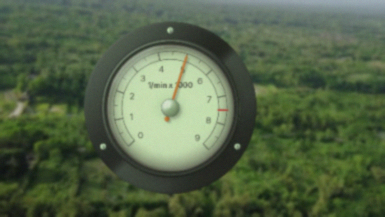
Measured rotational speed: 5000 rpm
